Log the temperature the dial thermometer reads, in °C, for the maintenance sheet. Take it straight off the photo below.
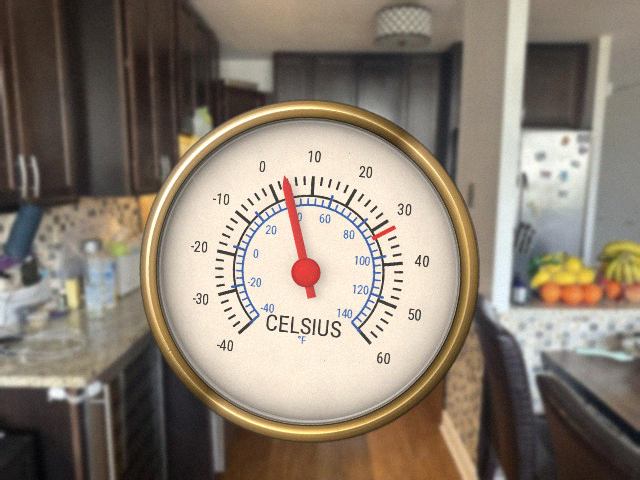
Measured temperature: 4 °C
